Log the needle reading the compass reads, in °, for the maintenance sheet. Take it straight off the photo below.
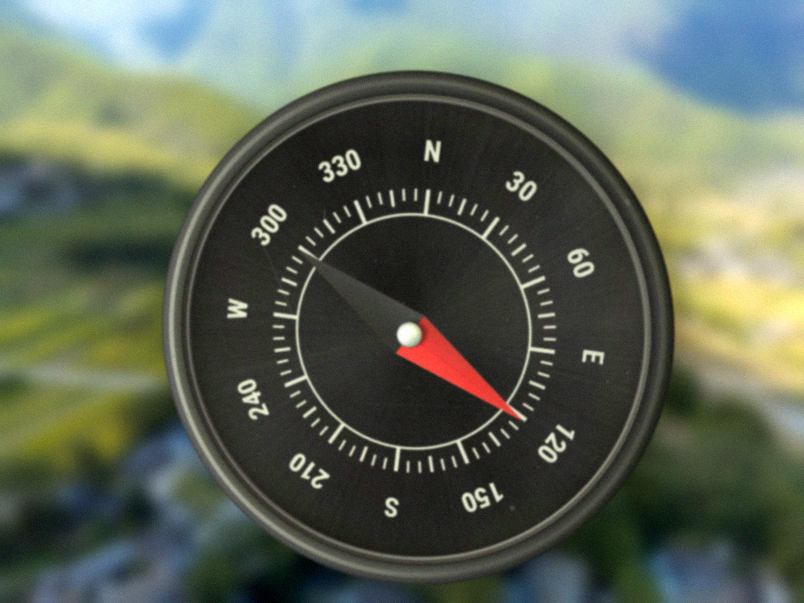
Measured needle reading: 120 °
